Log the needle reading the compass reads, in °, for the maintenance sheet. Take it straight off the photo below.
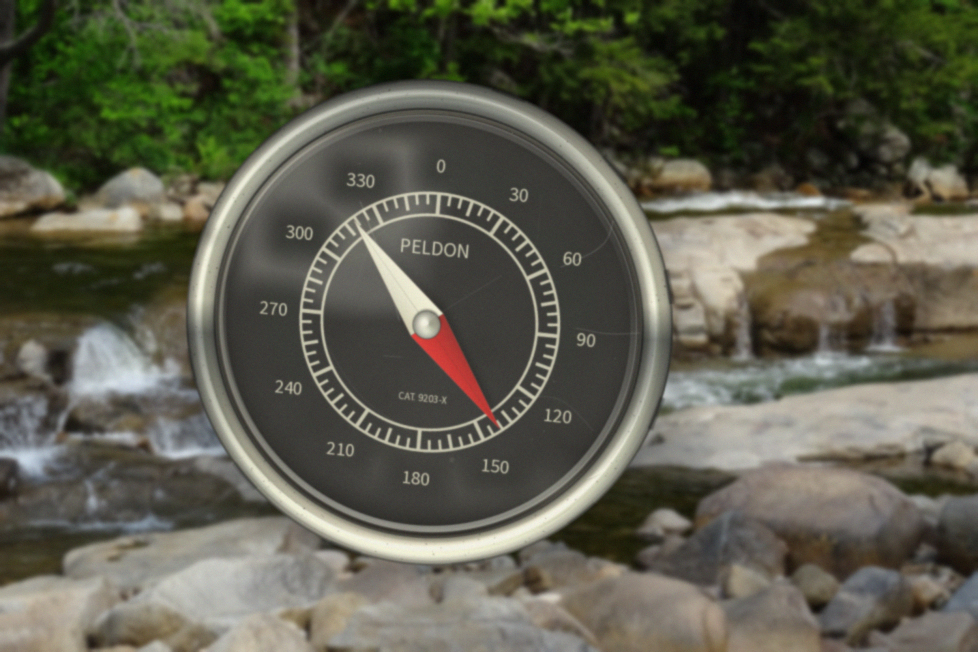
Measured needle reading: 140 °
